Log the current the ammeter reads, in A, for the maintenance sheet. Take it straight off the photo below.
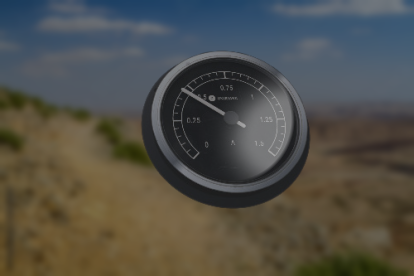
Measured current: 0.45 A
